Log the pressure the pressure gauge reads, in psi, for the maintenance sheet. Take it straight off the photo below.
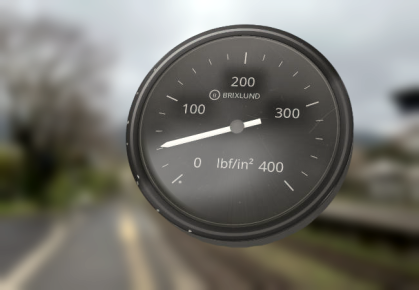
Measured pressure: 40 psi
